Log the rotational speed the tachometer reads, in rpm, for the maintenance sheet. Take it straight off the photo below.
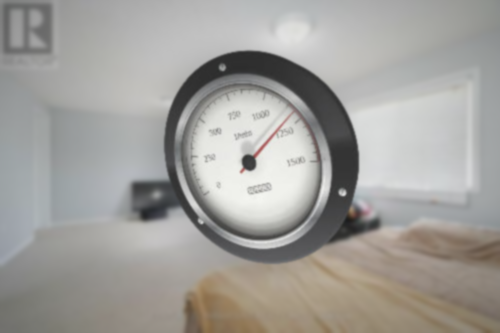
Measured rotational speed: 1200 rpm
